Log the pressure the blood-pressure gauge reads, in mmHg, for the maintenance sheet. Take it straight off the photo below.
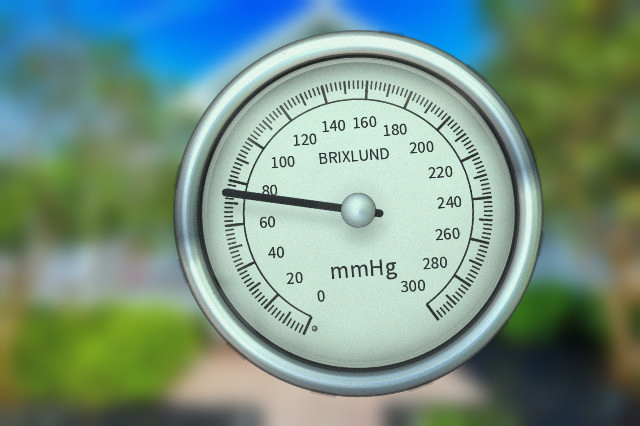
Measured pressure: 74 mmHg
